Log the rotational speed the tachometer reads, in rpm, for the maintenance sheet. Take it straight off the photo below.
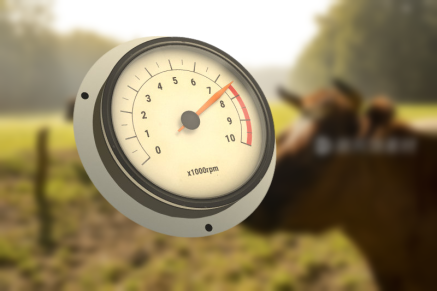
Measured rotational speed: 7500 rpm
